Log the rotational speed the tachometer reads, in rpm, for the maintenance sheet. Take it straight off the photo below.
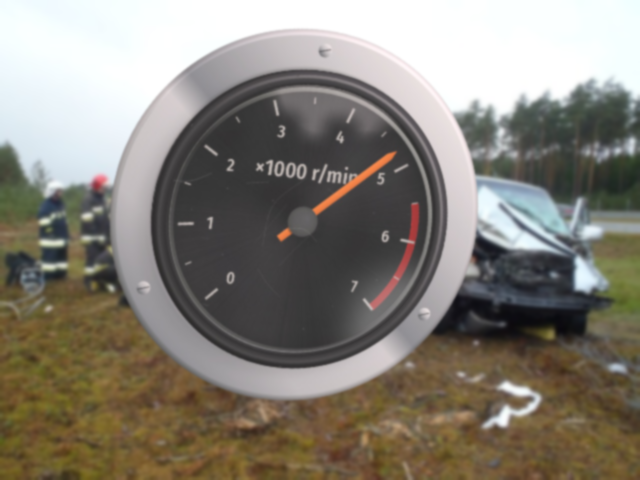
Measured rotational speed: 4750 rpm
